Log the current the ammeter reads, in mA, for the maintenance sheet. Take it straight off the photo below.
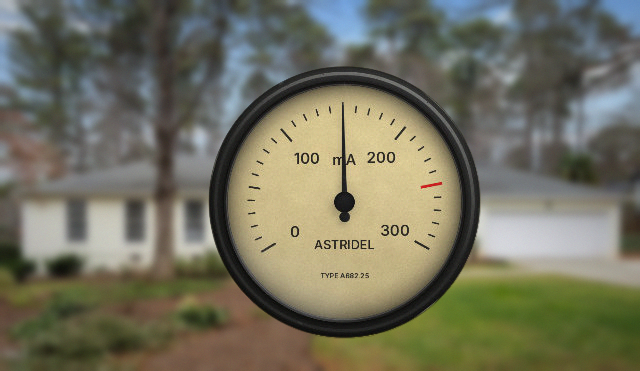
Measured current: 150 mA
